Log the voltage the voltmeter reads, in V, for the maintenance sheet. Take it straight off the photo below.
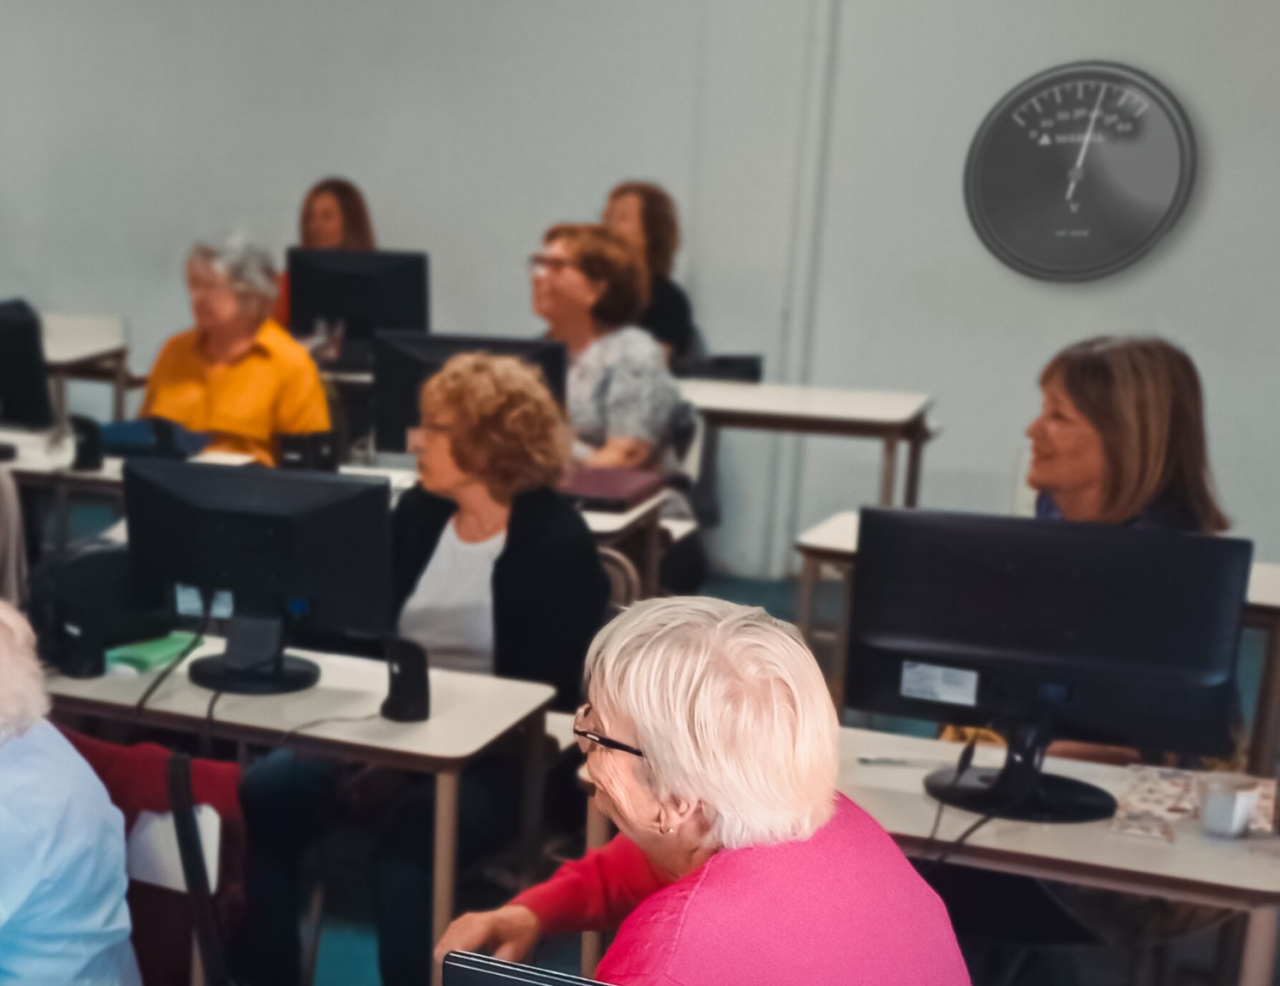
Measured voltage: 40 V
